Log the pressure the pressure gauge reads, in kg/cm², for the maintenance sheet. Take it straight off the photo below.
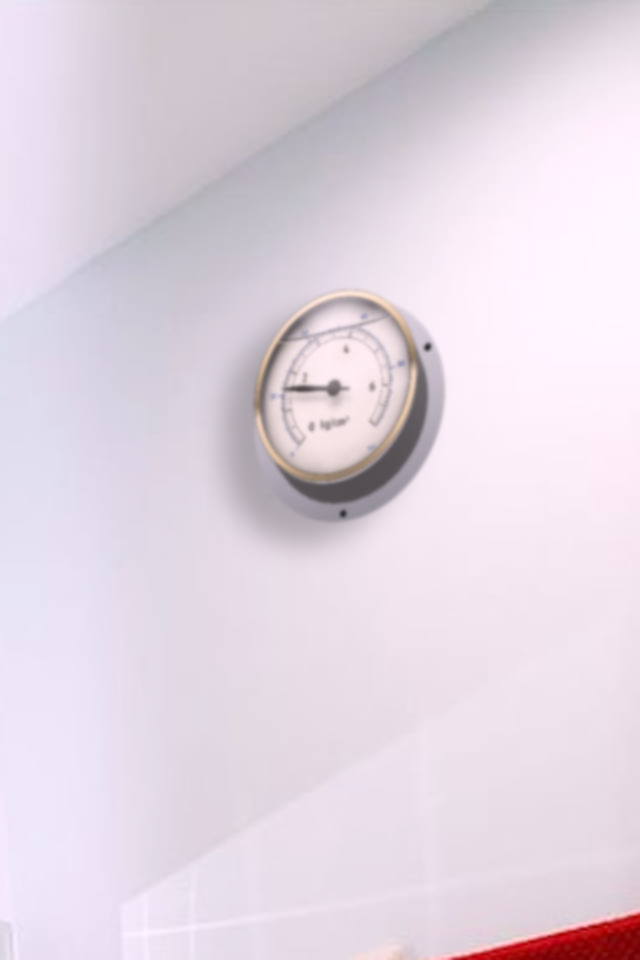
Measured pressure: 1.5 kg/cm²
